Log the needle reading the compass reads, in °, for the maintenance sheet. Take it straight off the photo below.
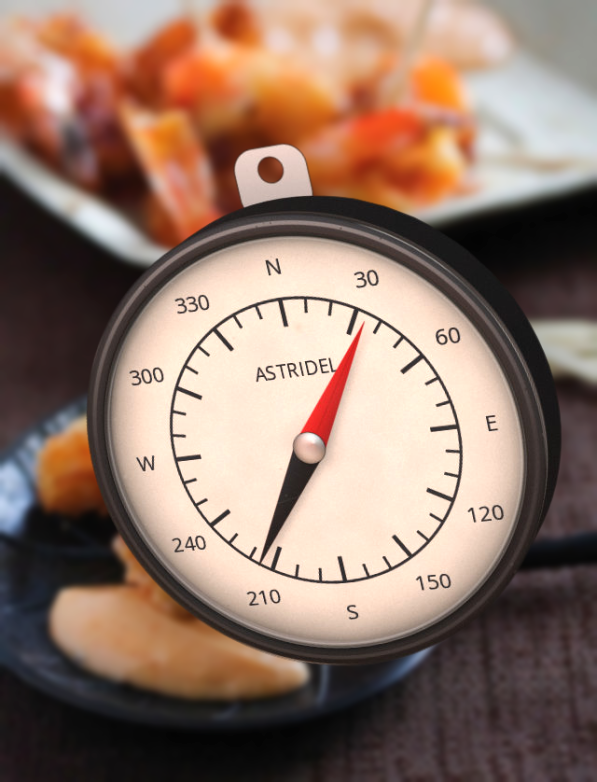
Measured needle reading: 35 °
